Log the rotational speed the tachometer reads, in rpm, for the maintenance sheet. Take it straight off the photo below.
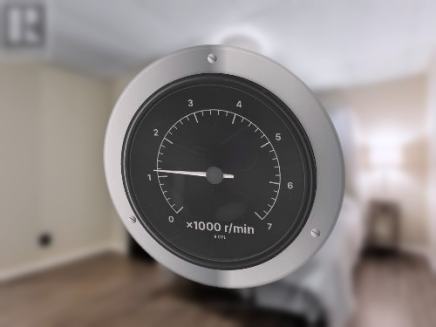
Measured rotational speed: 1200 rpm
